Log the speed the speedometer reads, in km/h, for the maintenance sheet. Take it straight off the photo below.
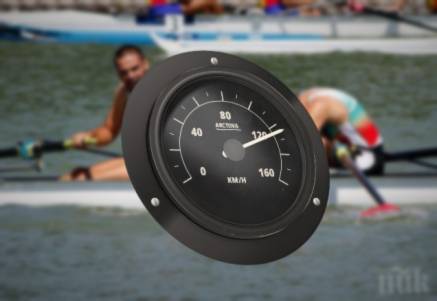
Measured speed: 125 km/h
